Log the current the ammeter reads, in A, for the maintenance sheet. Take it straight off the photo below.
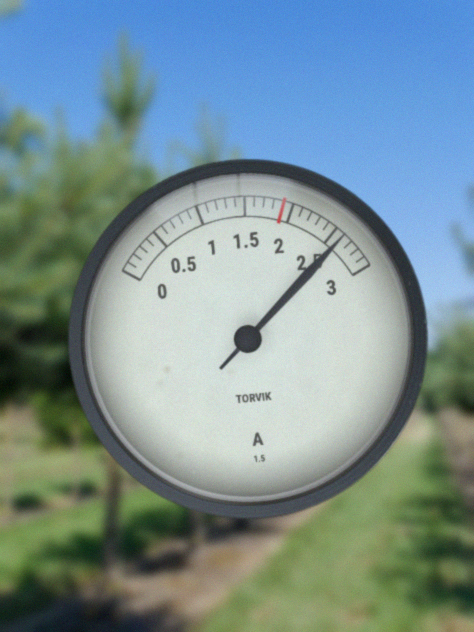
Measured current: 2.6 A
